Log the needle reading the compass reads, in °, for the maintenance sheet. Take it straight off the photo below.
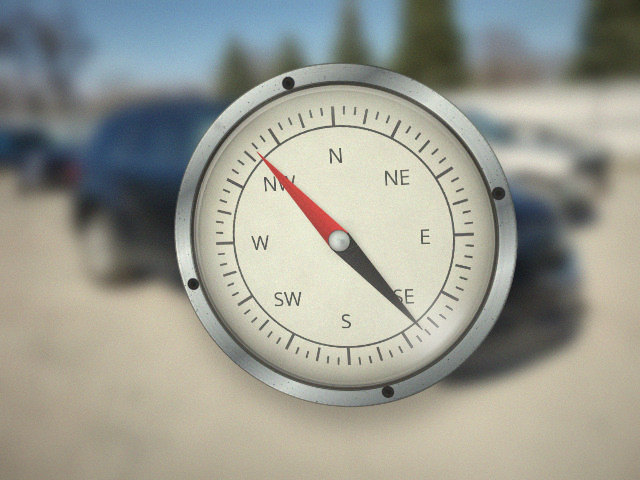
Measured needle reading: 320 °
